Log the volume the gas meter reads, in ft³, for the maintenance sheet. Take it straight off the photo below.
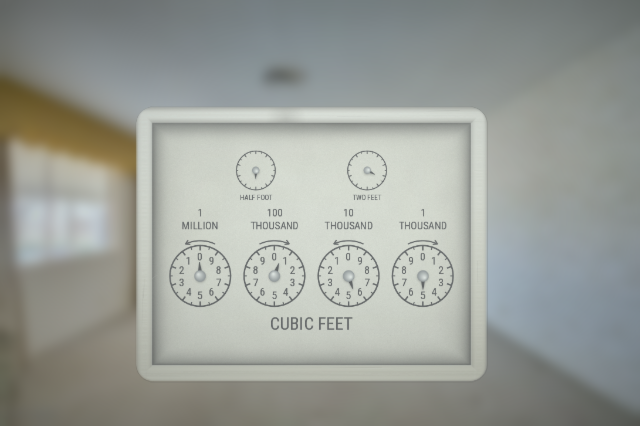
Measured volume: 5500 ft³
